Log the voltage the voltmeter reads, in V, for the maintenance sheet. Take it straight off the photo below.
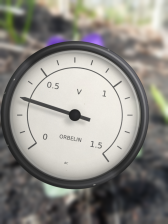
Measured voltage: 0.3 V
